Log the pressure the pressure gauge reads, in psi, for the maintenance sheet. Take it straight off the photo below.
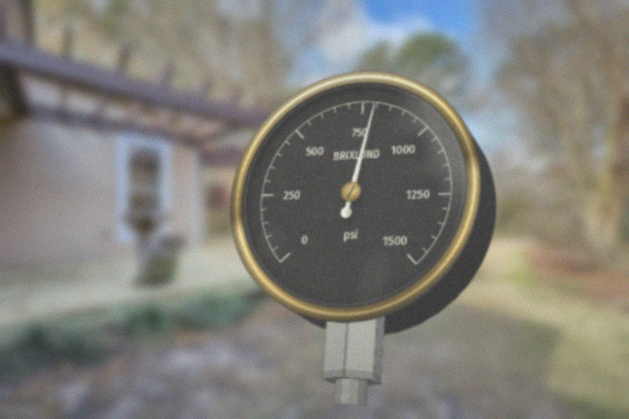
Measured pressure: 800 psi
